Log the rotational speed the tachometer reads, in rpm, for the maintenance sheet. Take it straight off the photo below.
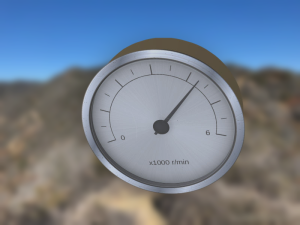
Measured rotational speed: 4250 rpm
